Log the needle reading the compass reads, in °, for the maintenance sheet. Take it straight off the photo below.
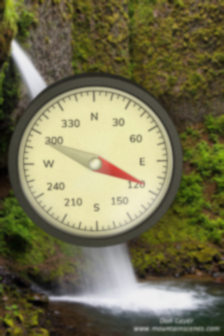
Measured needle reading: 115 °
